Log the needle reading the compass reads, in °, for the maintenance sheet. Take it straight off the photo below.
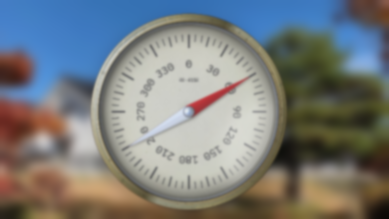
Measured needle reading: 60 °
